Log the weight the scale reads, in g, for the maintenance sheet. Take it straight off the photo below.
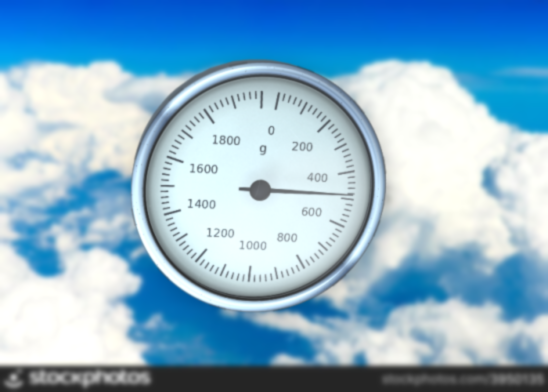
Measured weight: 480 g
